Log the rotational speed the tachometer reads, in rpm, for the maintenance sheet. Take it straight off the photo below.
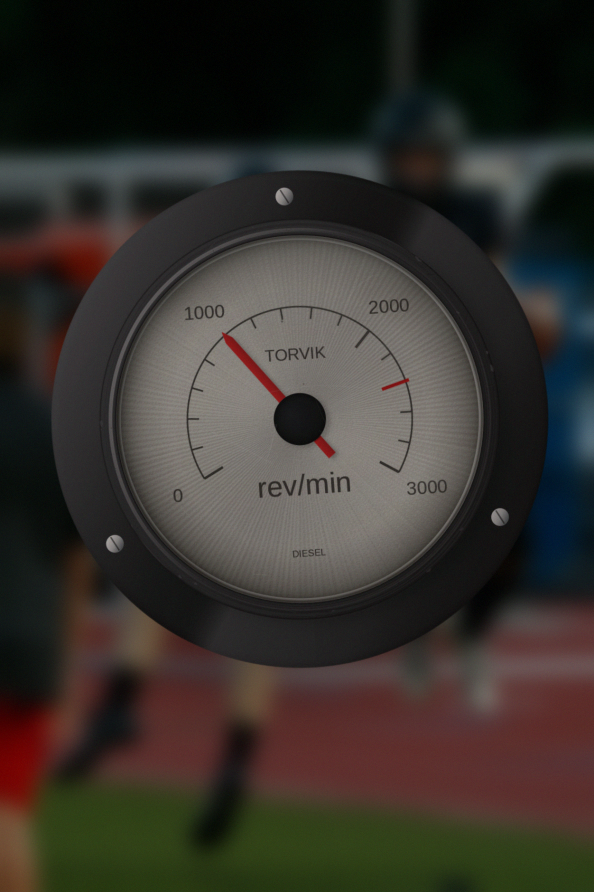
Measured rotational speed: 1000 rpm
